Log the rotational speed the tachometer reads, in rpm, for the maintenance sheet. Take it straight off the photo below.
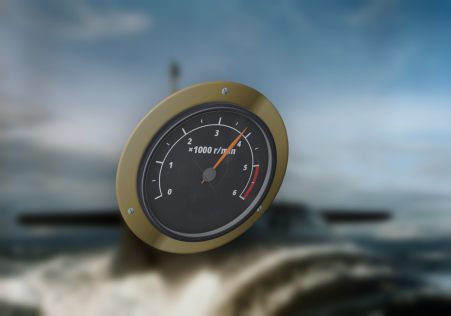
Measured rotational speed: 3750 rpm
